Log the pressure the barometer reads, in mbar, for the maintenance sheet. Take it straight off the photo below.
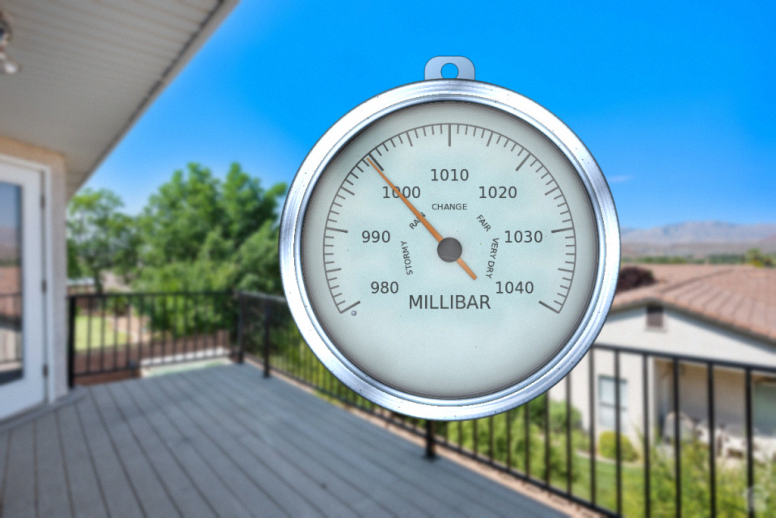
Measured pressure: 999.5 mbar
